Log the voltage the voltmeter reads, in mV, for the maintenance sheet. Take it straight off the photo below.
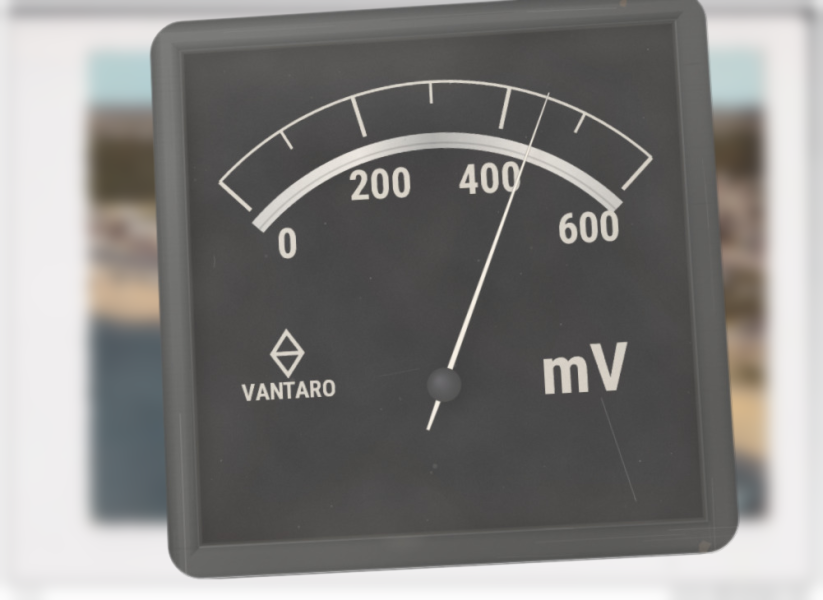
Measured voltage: 450 mV
